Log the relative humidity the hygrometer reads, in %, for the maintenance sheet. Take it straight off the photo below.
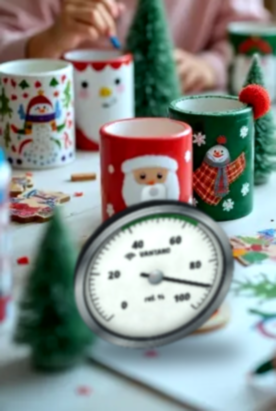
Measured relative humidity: 90 %
